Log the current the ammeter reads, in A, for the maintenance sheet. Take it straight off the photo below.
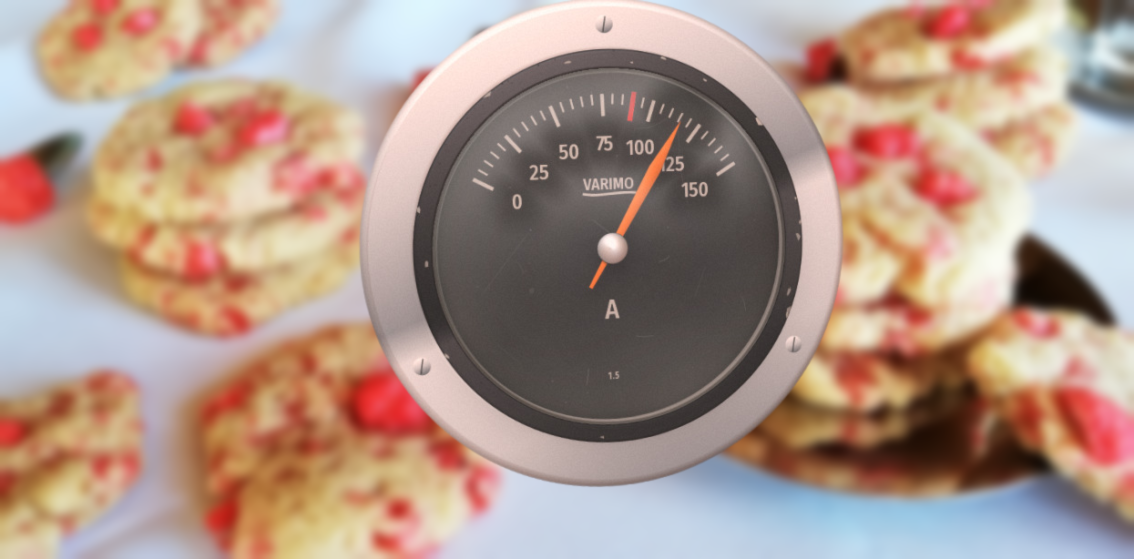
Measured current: 115 A
